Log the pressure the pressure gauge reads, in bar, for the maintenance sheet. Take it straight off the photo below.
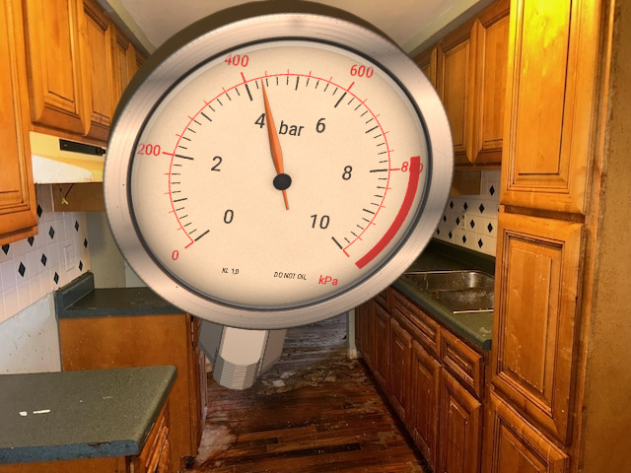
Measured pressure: 4.3 bar
